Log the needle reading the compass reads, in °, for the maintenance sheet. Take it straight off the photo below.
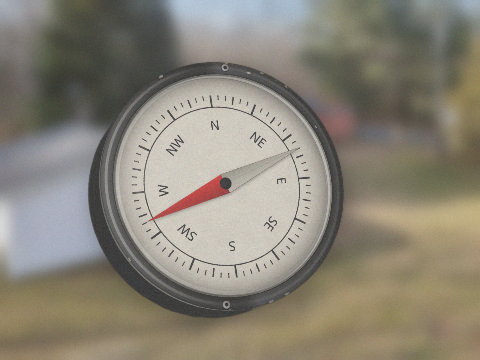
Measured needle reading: 250 °
